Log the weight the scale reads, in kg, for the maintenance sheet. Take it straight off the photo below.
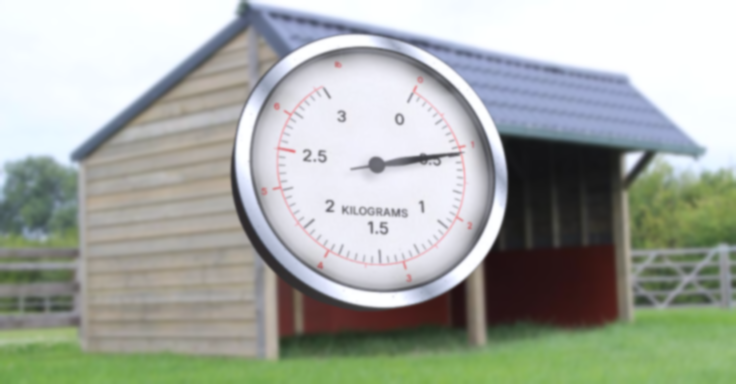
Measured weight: 0.5 kg
